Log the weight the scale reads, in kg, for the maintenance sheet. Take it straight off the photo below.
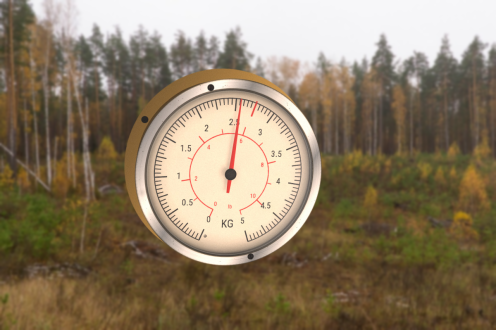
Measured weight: 2.55 kg
